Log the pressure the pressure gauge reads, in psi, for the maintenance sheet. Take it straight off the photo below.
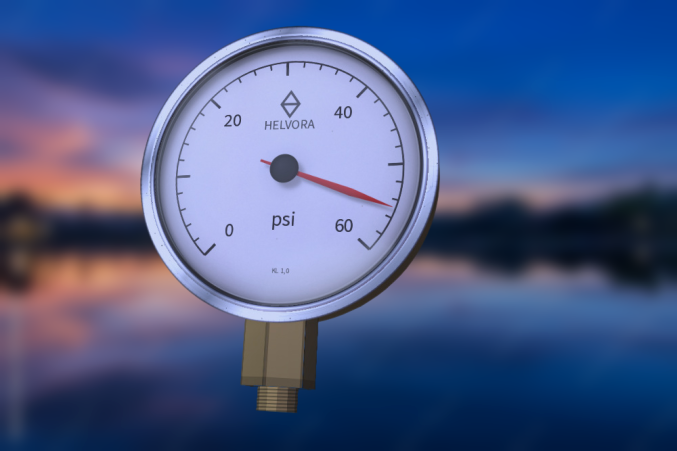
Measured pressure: 55 psi
